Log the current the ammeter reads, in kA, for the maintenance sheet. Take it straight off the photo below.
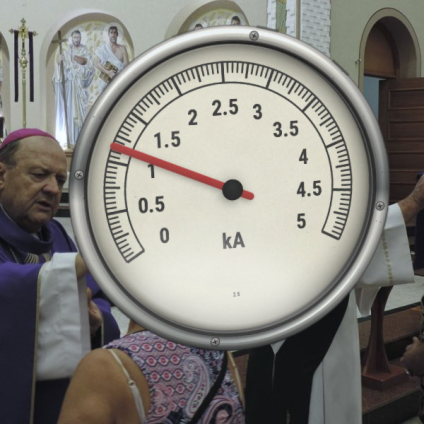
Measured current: 1.15 kA
